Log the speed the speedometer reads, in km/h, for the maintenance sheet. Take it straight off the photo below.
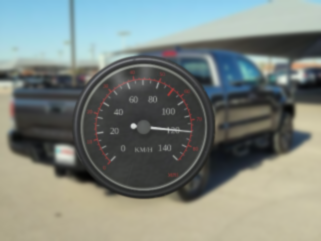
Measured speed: 120 km/h
